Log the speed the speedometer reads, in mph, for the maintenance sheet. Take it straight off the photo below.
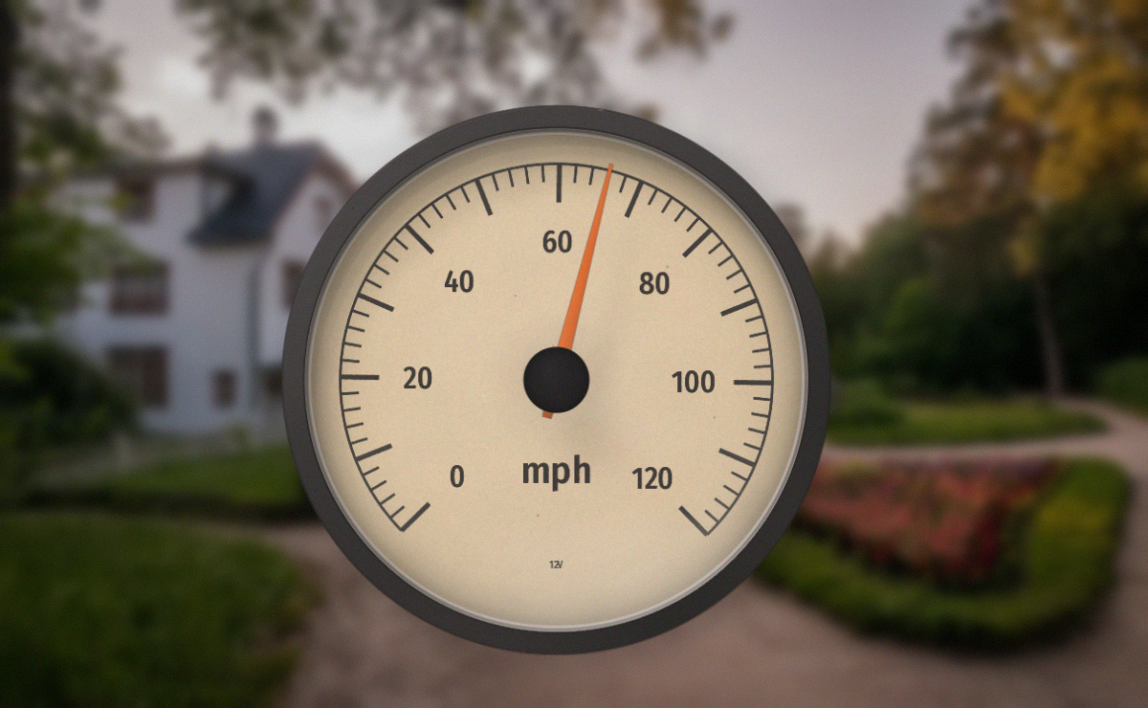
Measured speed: 66 mph
